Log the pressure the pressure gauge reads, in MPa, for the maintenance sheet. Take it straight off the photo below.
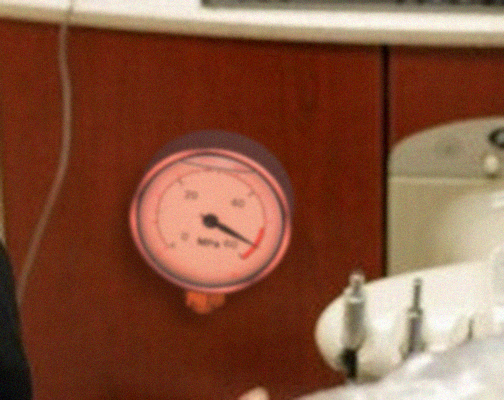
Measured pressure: 55 MPa
